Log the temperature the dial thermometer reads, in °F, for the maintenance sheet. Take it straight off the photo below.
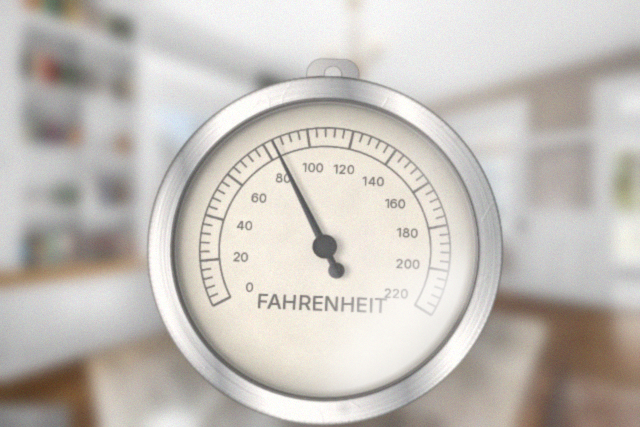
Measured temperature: 84 °F
